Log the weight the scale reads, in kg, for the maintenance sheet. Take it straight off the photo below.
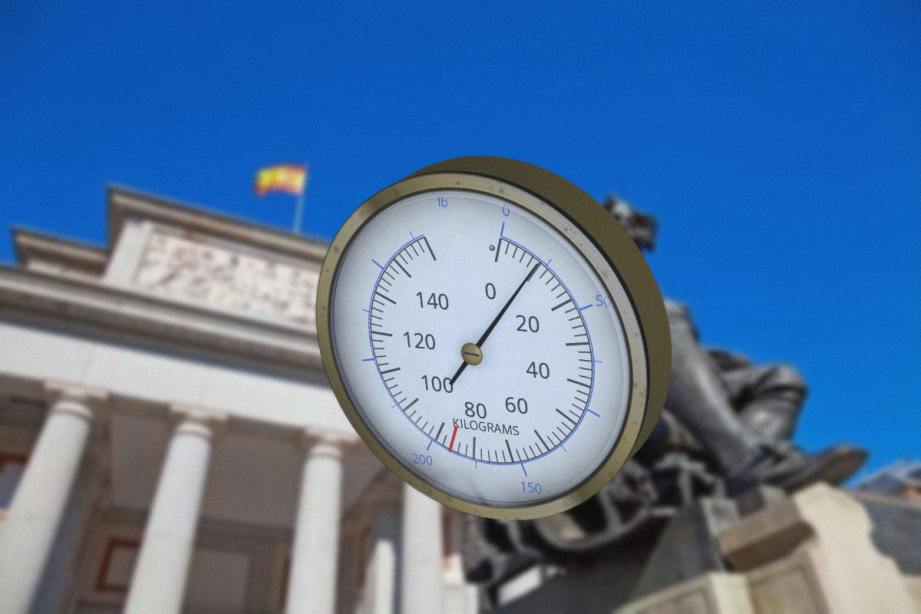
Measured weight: 10 kg
